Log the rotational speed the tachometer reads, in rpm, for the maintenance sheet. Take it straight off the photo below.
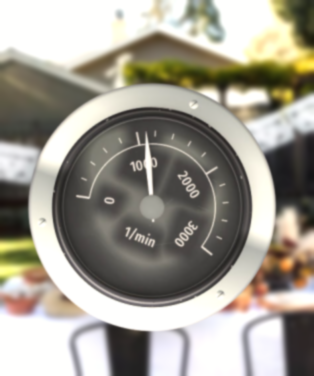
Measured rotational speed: 1100 rpm
